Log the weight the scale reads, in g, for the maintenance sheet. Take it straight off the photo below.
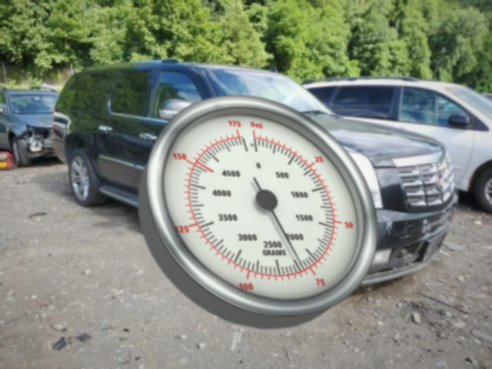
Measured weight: 2250 g
